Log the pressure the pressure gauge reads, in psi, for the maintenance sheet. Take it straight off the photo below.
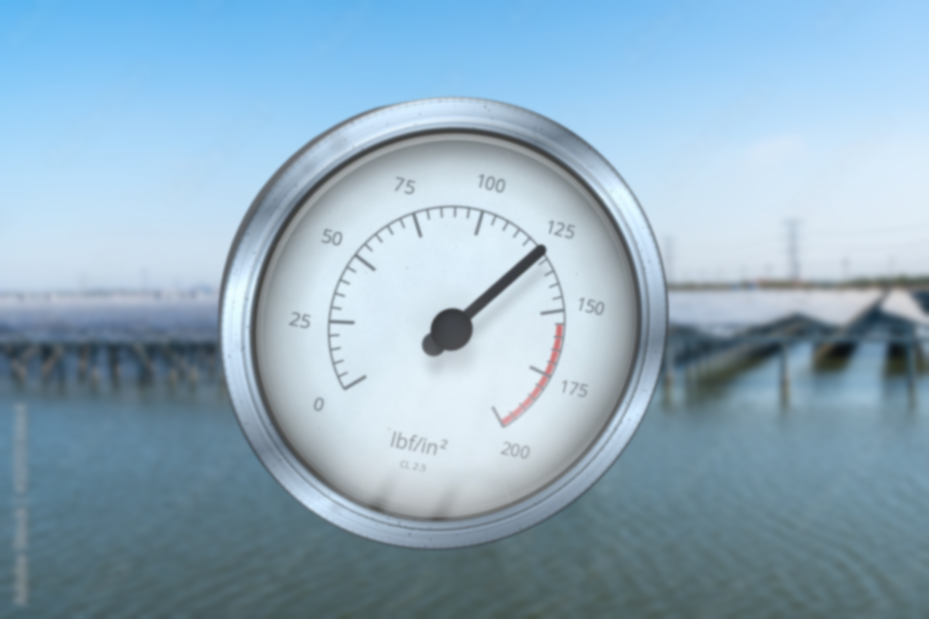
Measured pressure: 125 psi
